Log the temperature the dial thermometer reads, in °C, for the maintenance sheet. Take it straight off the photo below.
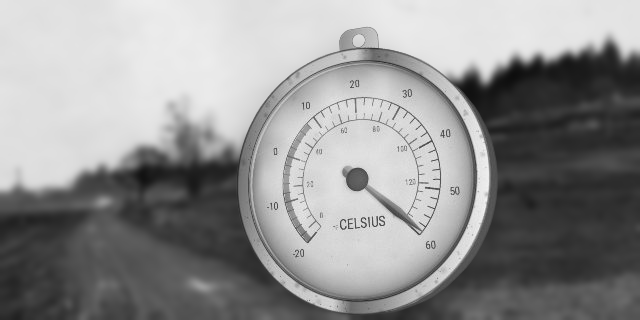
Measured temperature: 59 °C
